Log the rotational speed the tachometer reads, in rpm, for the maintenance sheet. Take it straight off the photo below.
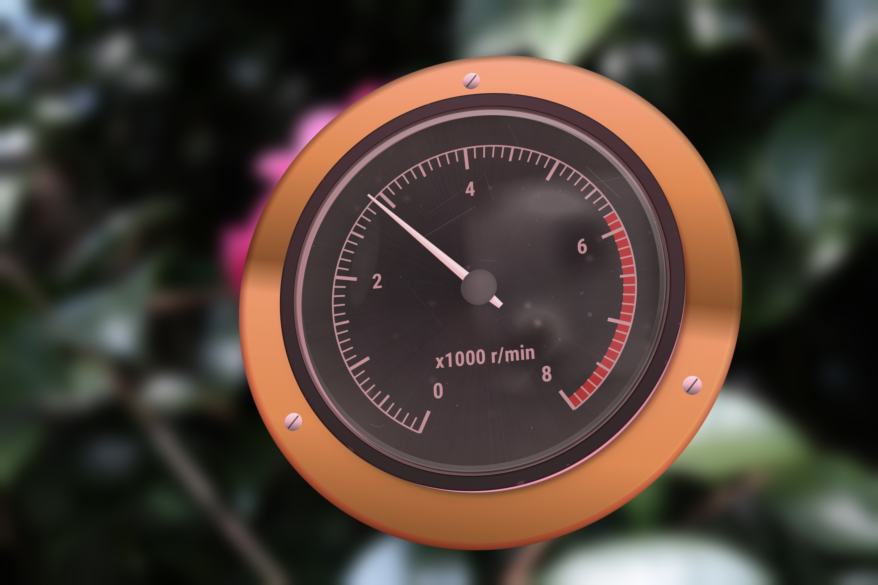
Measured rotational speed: 2900 rpm
